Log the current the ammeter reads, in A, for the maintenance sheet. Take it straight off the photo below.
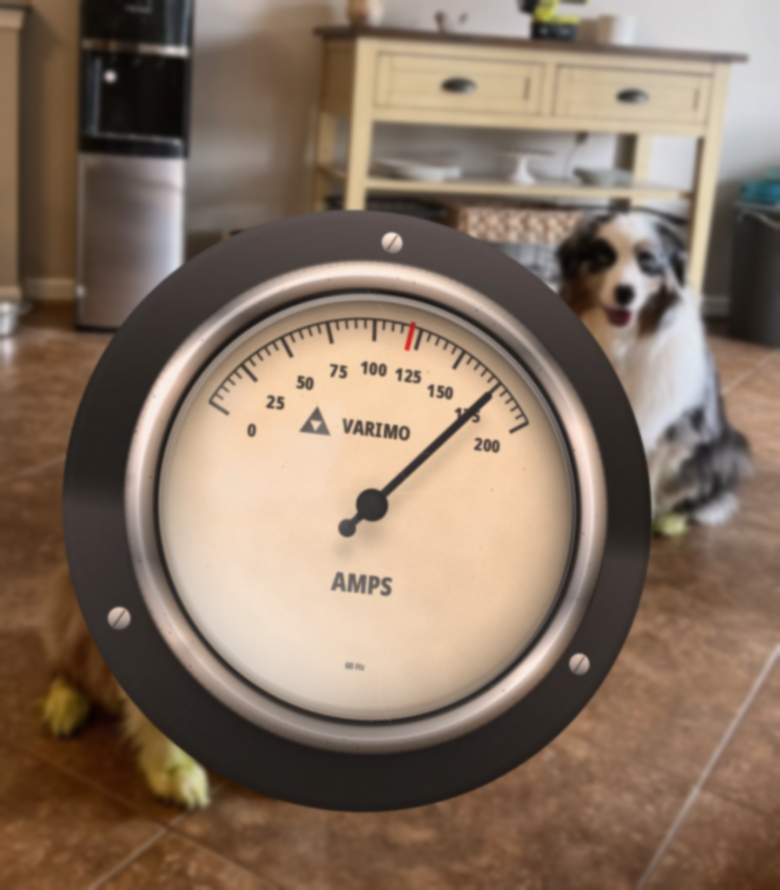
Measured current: 175 A
